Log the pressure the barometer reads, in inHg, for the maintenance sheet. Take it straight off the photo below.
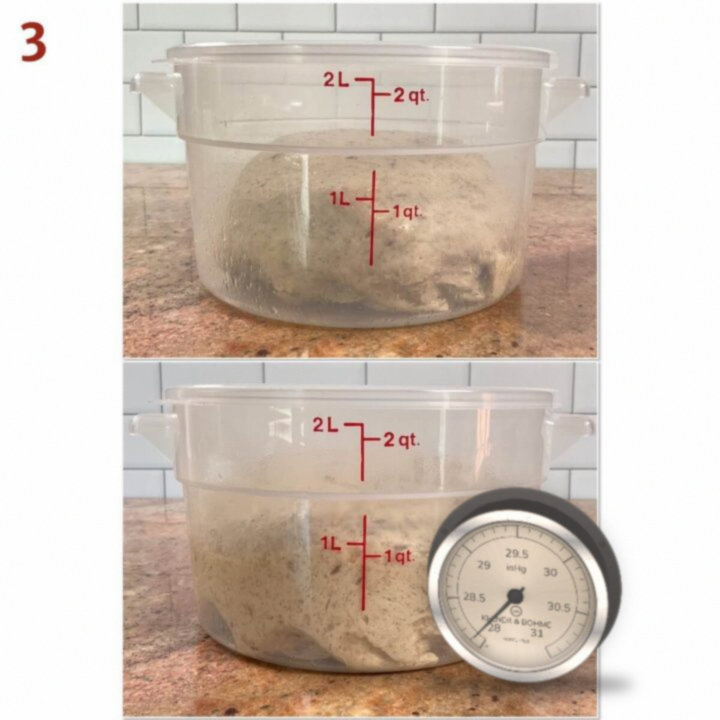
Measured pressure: 28.1 inHg
